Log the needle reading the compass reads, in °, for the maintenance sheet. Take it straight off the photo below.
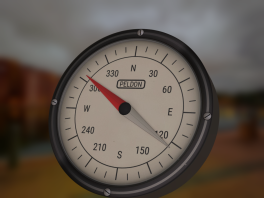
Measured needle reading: 305 °
